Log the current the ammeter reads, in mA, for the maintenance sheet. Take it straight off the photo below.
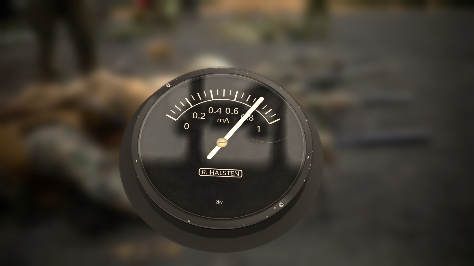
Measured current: 0.8 mA
